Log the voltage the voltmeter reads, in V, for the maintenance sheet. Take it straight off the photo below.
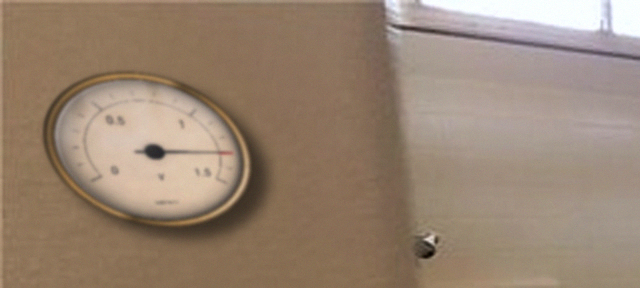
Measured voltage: 1.3 V
